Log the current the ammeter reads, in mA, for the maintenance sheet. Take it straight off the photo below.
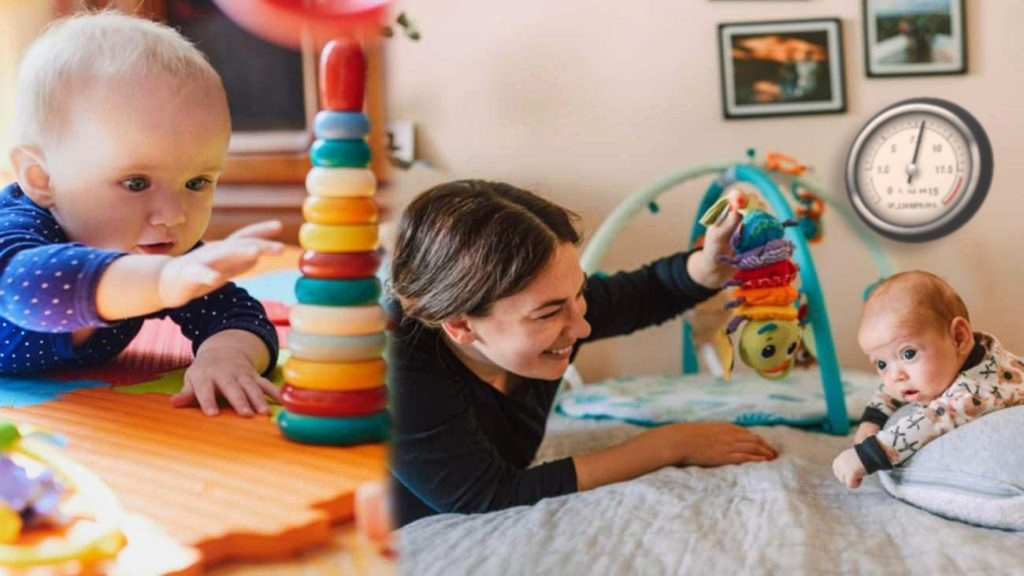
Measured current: 8 mA
